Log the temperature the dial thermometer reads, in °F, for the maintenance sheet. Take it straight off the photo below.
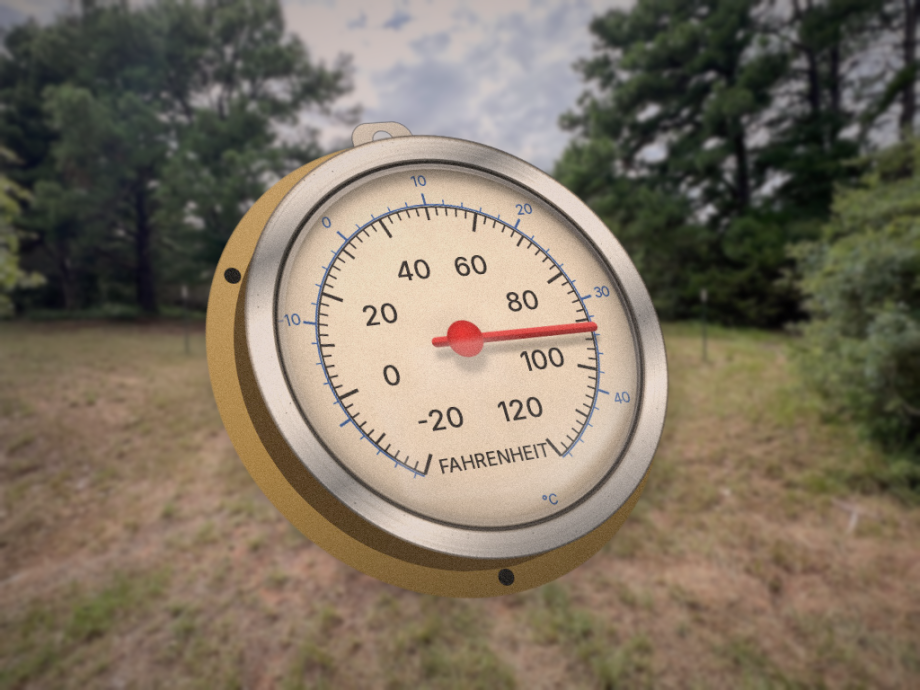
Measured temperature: 92 °F
